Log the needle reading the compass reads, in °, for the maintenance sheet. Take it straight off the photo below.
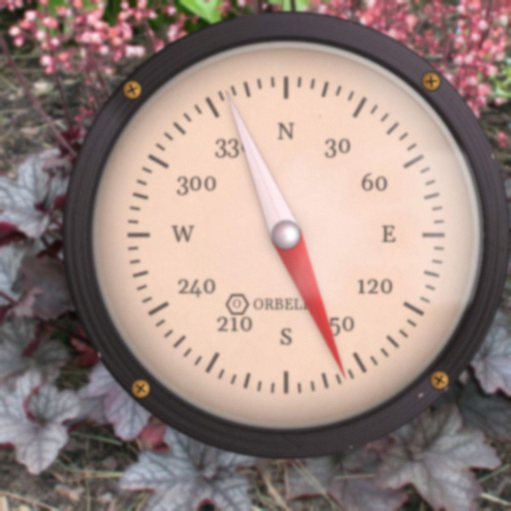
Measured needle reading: 157.5 °
